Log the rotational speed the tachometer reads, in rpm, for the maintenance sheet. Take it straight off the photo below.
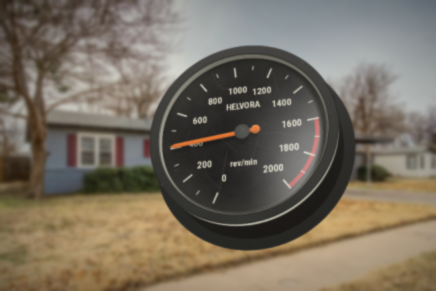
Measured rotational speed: 400 rpm
